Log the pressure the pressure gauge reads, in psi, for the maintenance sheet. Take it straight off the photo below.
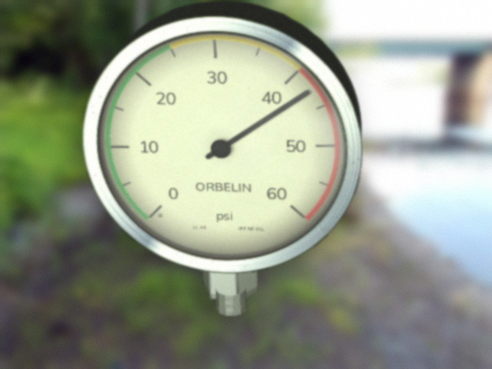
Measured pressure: 42.5 psi
